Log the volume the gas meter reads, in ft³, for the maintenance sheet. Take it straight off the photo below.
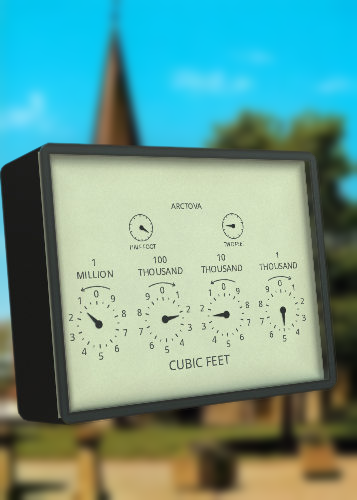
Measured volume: 122500 ft³
